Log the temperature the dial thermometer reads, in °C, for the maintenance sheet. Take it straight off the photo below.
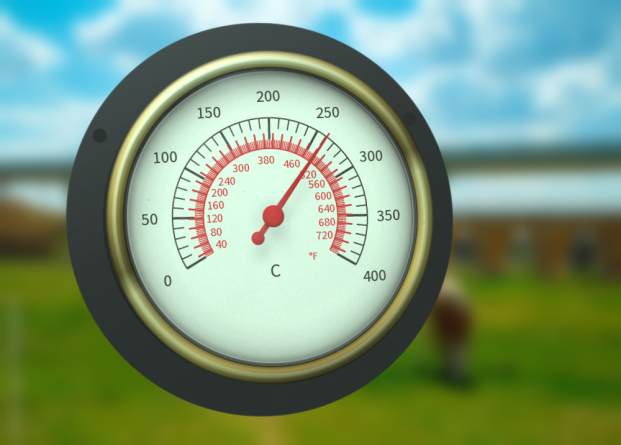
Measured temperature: 260 °C
